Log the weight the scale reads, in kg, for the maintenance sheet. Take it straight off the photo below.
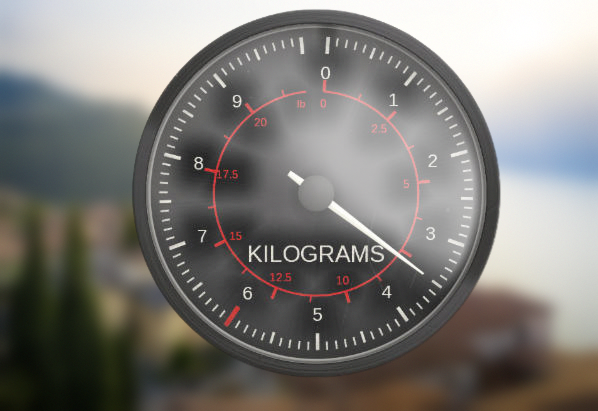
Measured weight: 3.5 kg
